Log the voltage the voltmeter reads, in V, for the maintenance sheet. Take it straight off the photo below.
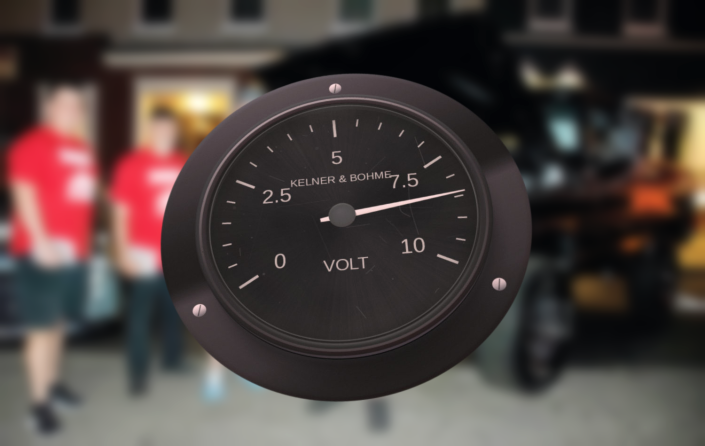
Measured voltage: 8.5 V
